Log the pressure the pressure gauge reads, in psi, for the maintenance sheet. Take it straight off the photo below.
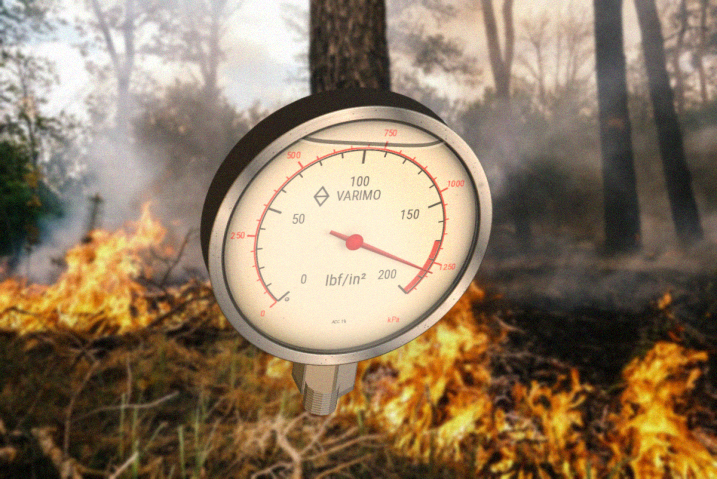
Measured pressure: 185 psi
